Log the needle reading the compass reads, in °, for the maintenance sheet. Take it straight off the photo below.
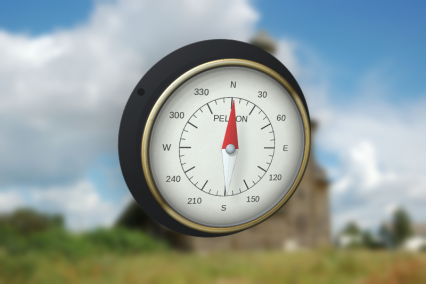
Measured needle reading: 0 °
